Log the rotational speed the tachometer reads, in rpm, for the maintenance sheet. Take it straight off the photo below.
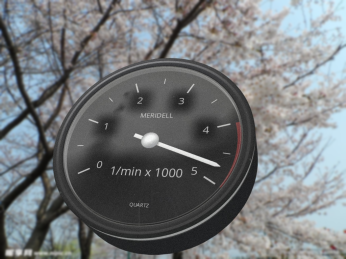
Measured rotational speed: 4750 rpm
